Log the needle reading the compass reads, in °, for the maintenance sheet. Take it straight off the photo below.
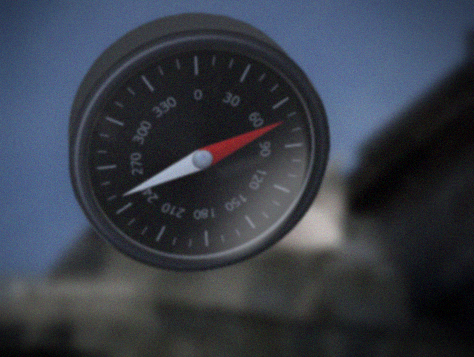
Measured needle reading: 70 °
